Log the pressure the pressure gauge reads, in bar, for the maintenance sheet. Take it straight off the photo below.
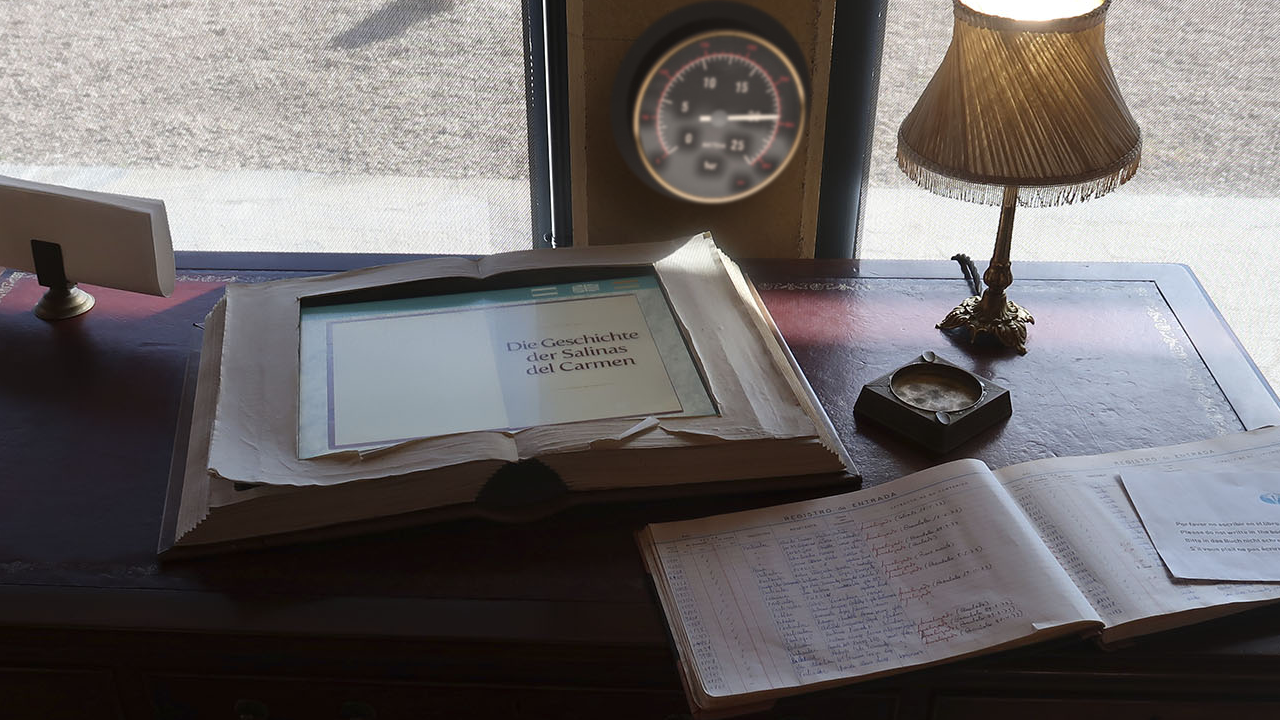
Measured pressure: 20 bar
